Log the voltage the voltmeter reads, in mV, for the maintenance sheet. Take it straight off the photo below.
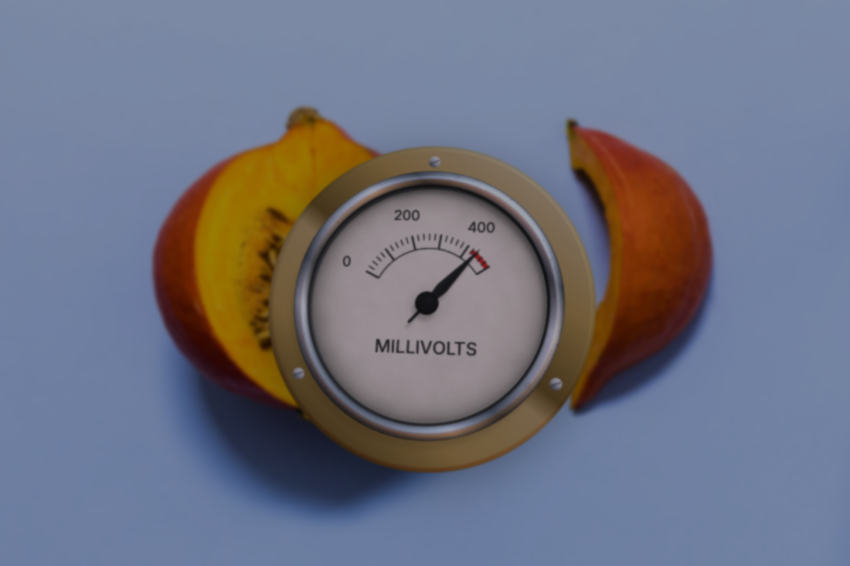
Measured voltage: 440 mV
